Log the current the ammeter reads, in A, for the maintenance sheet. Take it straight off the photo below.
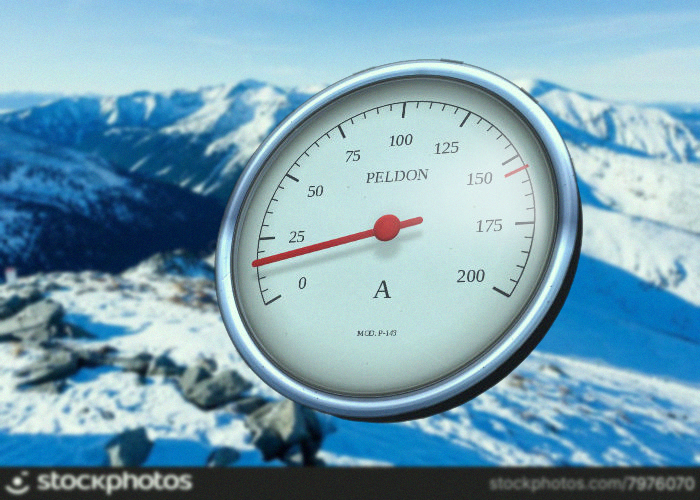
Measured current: 15 A
